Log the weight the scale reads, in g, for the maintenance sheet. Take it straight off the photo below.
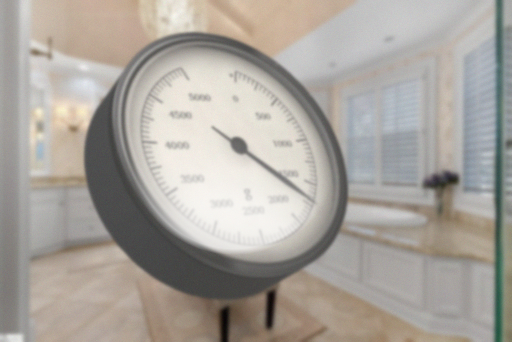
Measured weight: 1750 g
